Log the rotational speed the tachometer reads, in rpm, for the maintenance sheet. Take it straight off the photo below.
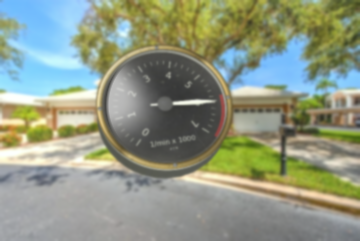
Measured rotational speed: 6000 rpm
